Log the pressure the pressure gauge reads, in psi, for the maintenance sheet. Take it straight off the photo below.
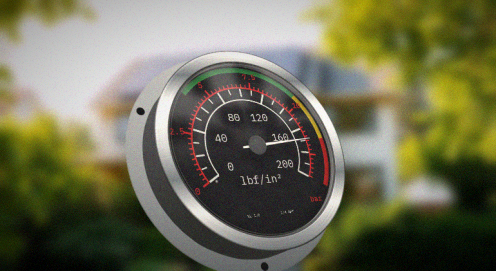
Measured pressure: 170 psi
